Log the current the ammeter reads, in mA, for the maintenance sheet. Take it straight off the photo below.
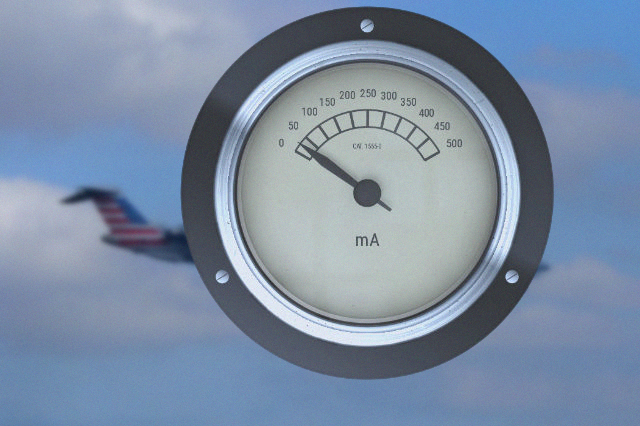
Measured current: 25 mA
